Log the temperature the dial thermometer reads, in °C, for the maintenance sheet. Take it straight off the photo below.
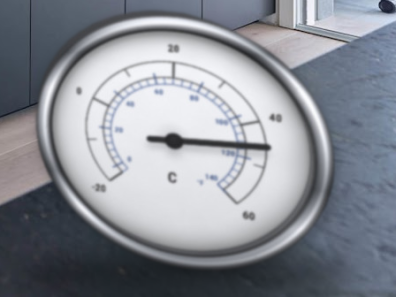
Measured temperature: 45 °C
